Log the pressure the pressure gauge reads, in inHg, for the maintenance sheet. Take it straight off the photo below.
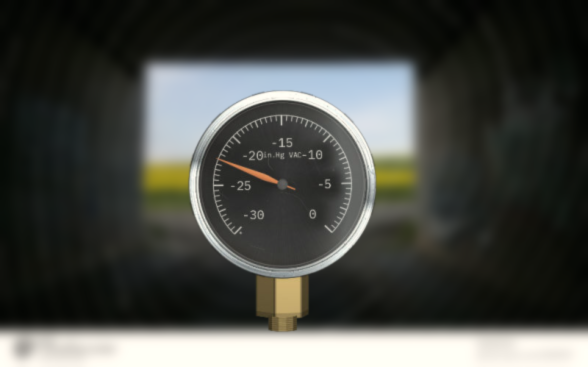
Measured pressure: -22.5 inHg
